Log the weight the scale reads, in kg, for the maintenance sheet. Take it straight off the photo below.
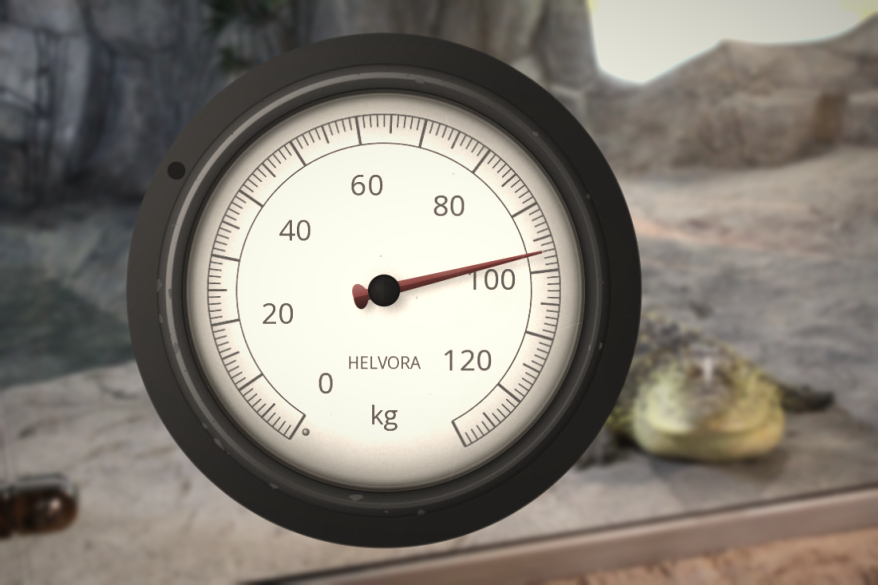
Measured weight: 97 kg
